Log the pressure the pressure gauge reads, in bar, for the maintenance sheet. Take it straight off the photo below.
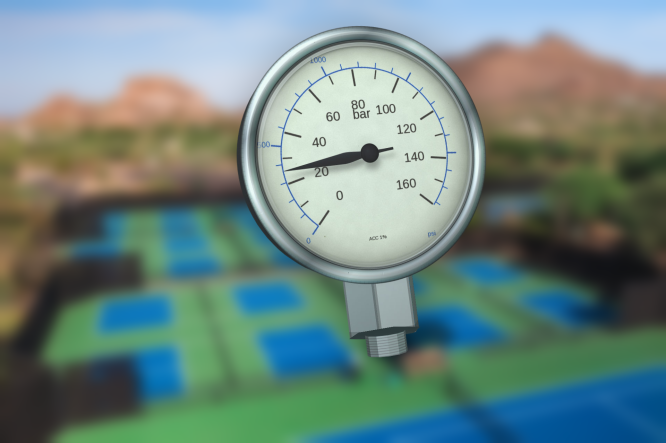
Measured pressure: 25 bar
